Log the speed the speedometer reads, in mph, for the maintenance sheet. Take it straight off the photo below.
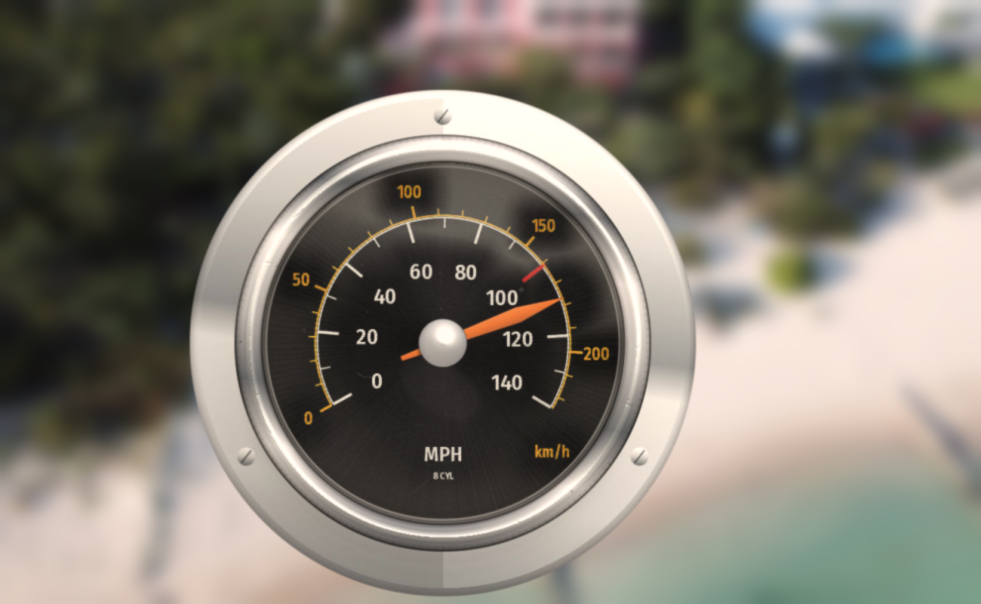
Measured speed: 110 mph
